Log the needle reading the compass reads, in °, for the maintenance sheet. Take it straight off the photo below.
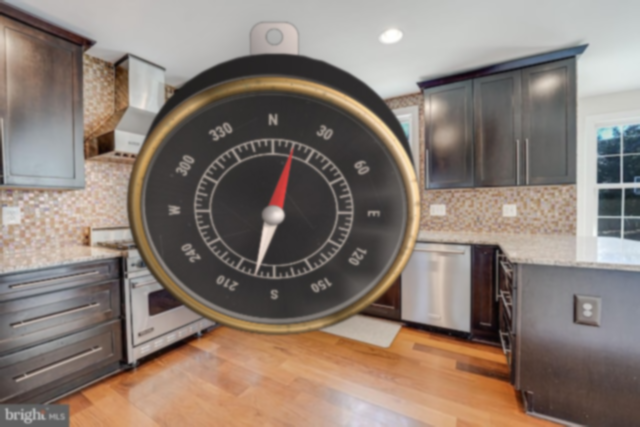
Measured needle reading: 15 °
